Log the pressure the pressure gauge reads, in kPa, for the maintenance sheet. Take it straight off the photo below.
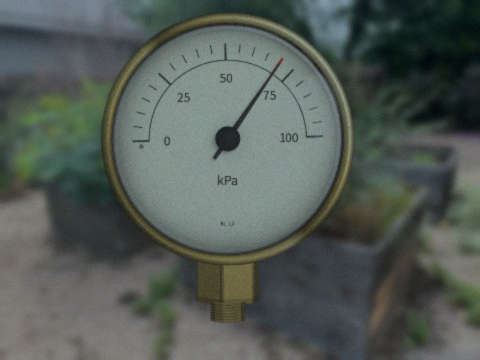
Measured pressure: 70 kPa
